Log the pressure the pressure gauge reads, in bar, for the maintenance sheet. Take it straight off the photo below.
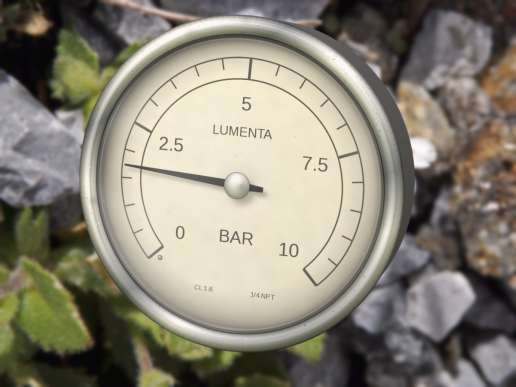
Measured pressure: 1.75 bar
